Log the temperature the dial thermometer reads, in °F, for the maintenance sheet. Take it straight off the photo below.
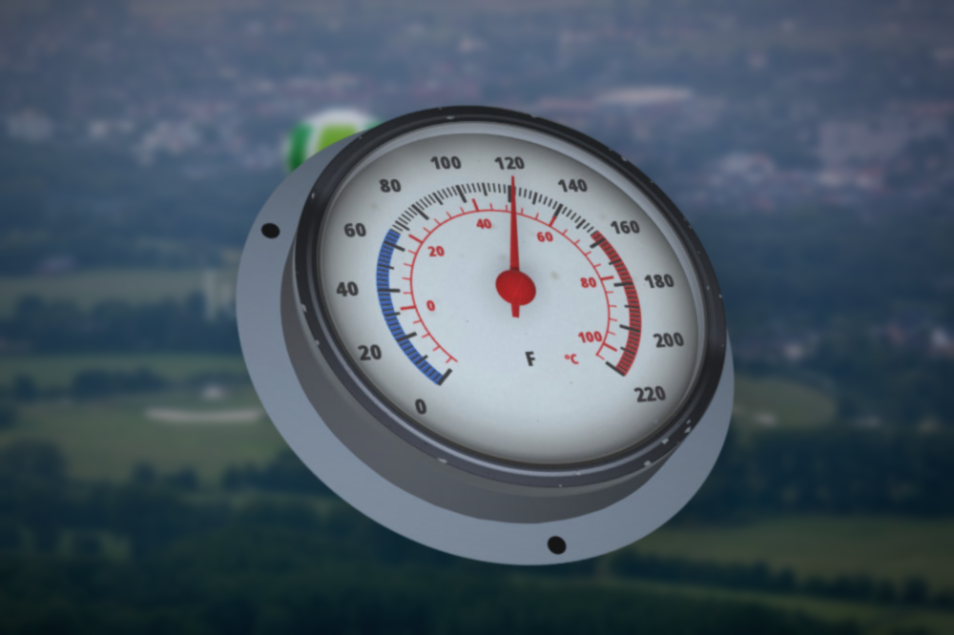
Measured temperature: 120 °F
